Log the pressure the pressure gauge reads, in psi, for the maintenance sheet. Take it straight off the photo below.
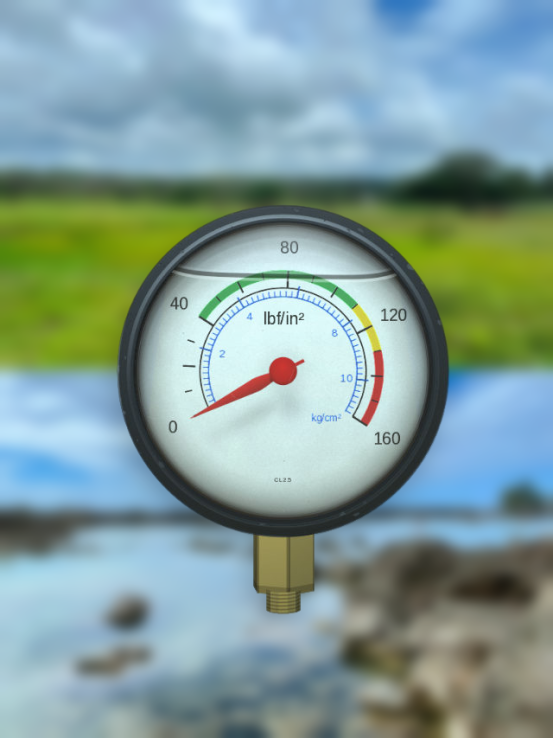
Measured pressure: 0 psi
